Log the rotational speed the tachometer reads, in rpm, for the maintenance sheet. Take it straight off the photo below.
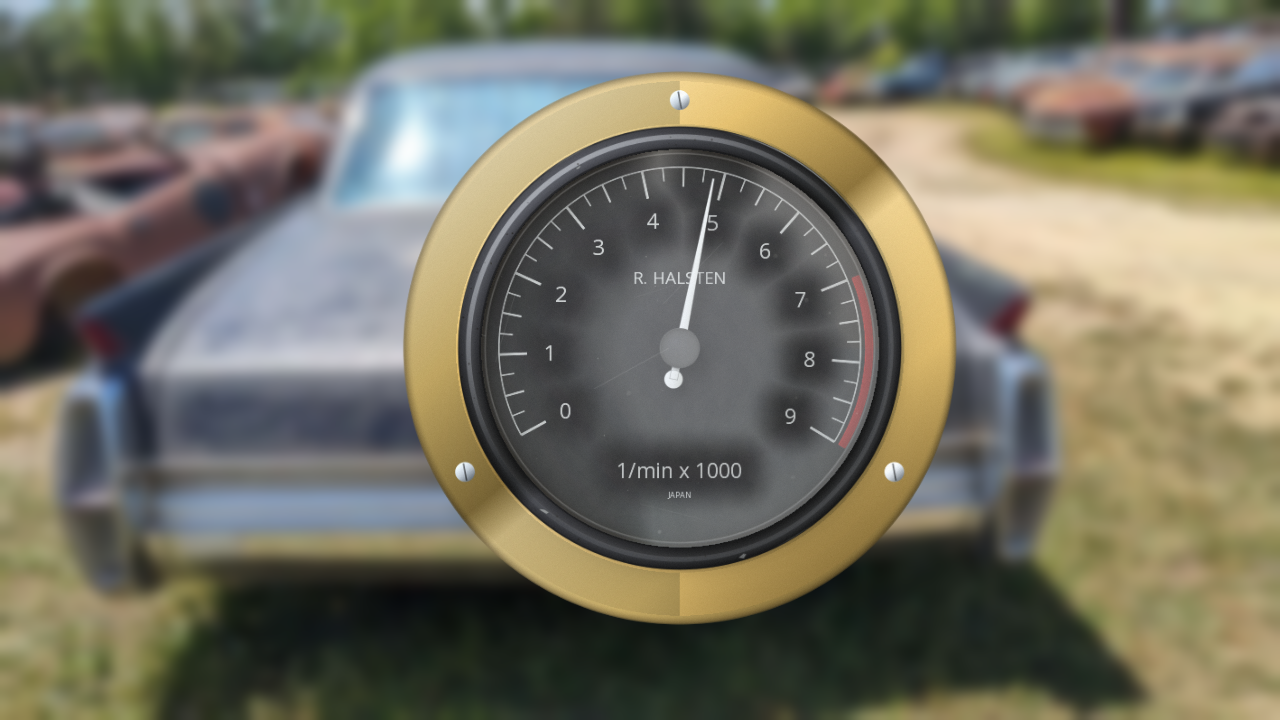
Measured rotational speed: 4875 rpm
